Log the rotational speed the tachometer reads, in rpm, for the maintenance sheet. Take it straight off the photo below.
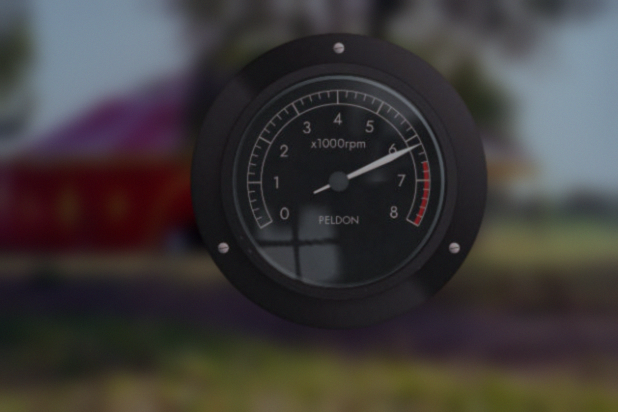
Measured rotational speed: 6200 rpm
